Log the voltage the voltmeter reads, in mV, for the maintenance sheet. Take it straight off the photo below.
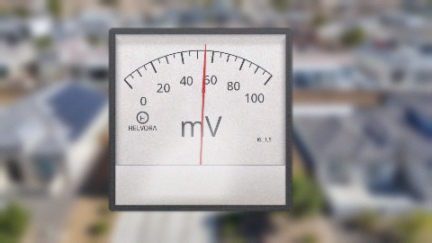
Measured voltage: 55 mV
